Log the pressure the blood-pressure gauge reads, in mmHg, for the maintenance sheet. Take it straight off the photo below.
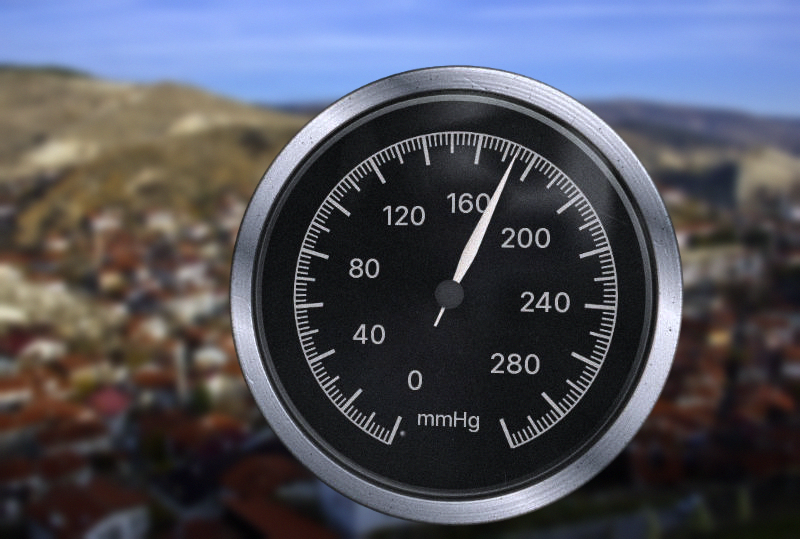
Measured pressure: 174 mmHg
